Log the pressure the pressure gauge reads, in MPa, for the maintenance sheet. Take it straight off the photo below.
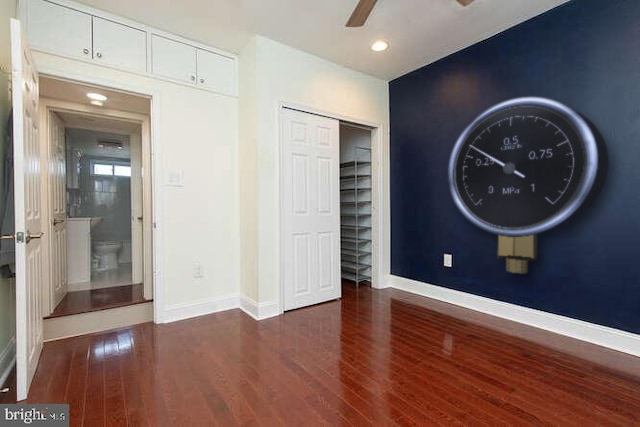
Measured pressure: 0.3 MPa
